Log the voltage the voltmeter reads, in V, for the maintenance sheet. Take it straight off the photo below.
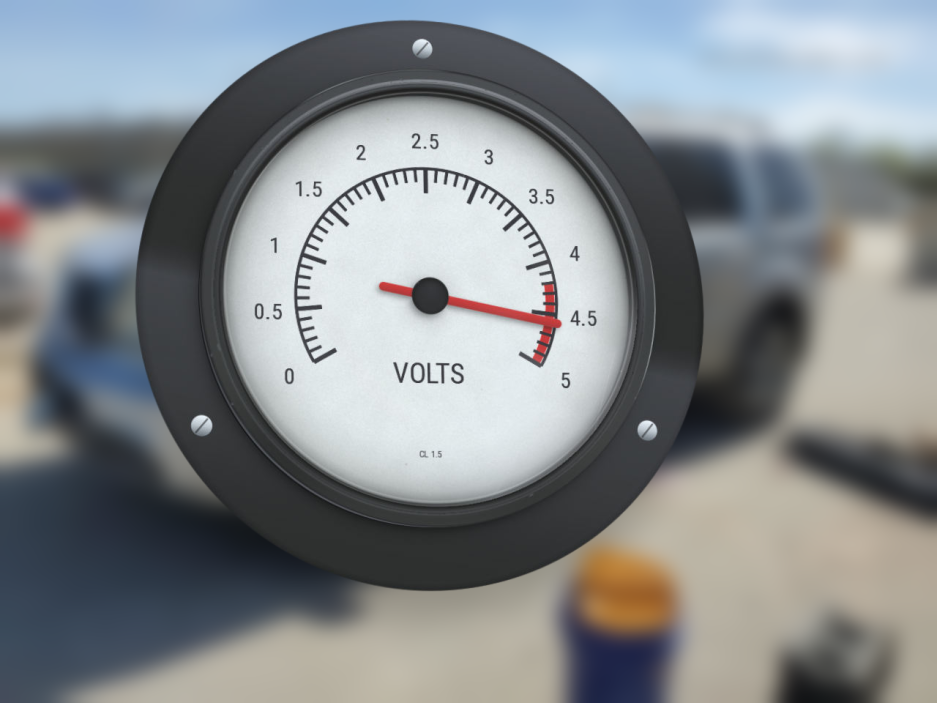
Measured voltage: 4.6 V
